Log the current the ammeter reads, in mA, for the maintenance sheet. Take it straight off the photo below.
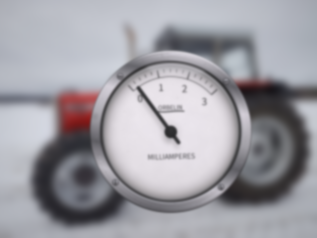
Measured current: 0.2 mA
